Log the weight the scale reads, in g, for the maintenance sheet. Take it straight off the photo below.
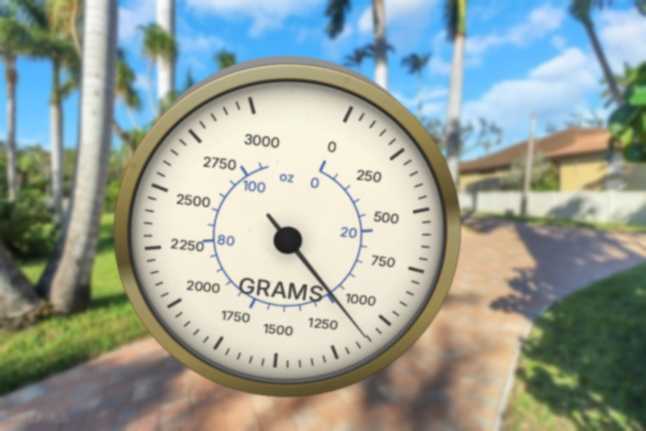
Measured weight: 1100 g
